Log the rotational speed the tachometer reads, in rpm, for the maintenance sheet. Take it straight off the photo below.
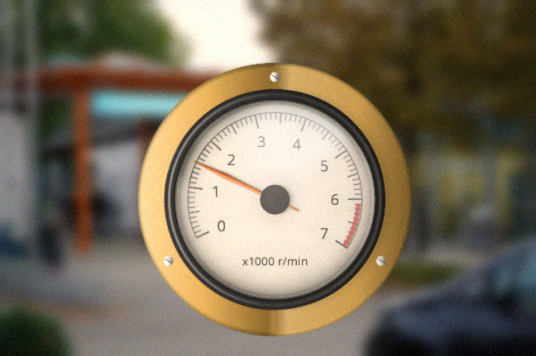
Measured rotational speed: 1500 rpm
